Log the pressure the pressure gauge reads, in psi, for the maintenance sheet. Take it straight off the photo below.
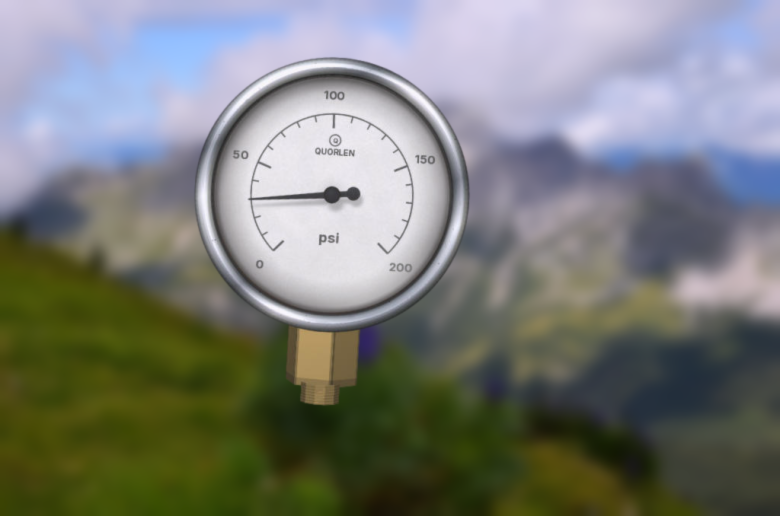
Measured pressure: 30 psi
